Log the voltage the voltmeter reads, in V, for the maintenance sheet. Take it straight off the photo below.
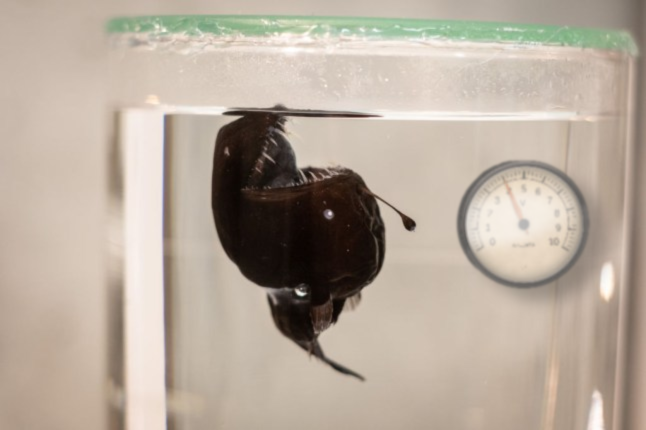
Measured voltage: 4 V
